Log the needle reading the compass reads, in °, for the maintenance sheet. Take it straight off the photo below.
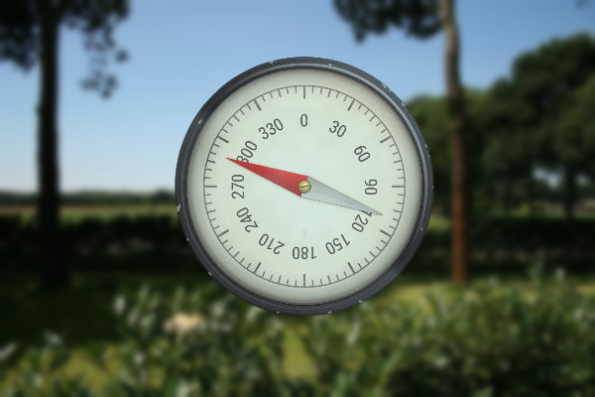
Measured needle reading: 290 °
